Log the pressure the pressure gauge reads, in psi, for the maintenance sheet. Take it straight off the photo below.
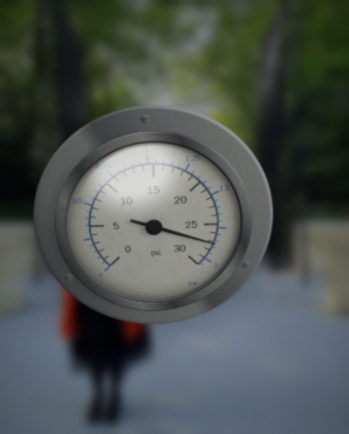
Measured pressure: 27 psi
